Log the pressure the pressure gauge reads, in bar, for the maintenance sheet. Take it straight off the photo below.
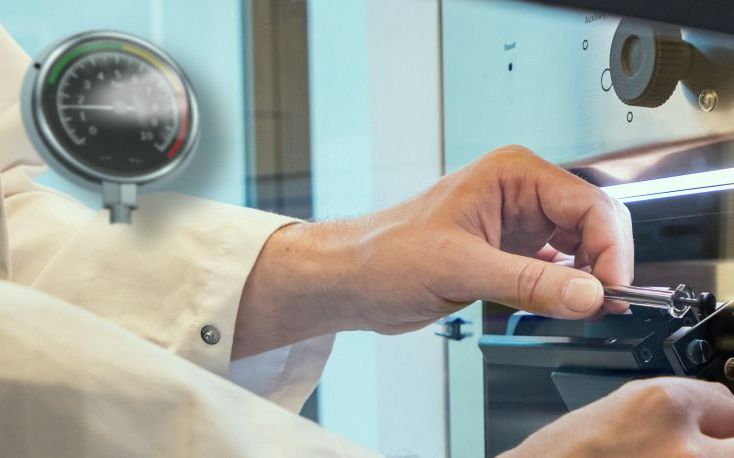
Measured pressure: 1.5 bar
